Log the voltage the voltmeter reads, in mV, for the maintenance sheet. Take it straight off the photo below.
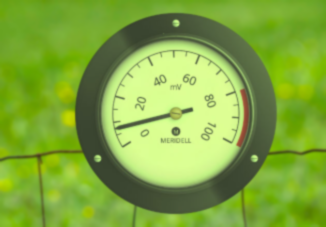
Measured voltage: 7.5 mV
